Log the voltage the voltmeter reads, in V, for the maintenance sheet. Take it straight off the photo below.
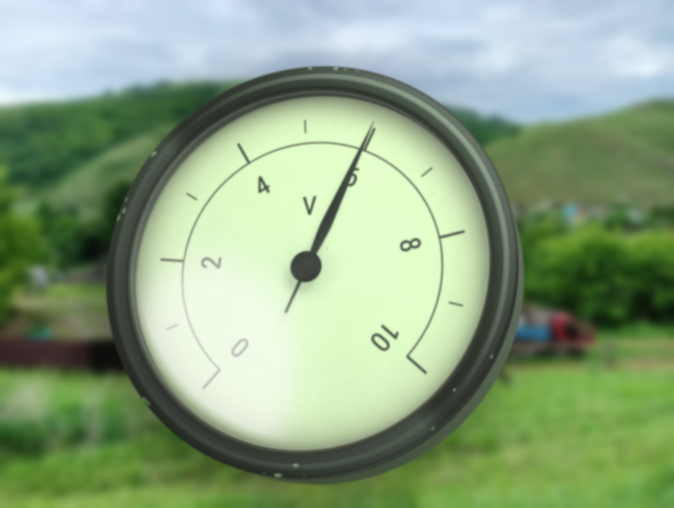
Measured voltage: 6 V
